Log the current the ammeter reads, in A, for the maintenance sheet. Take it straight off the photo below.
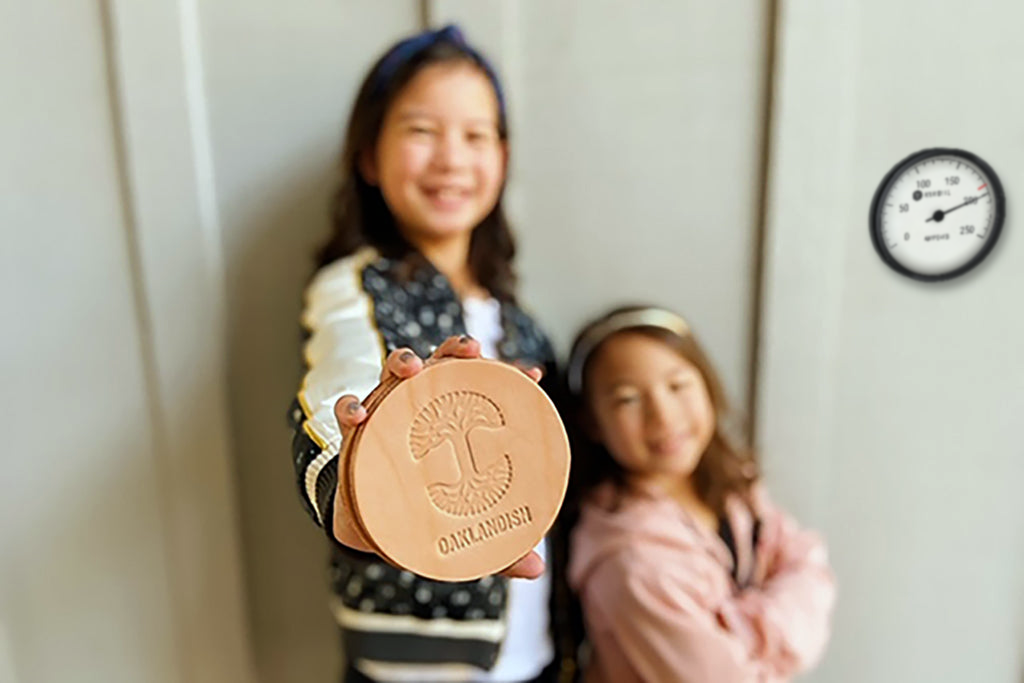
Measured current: 200 A
